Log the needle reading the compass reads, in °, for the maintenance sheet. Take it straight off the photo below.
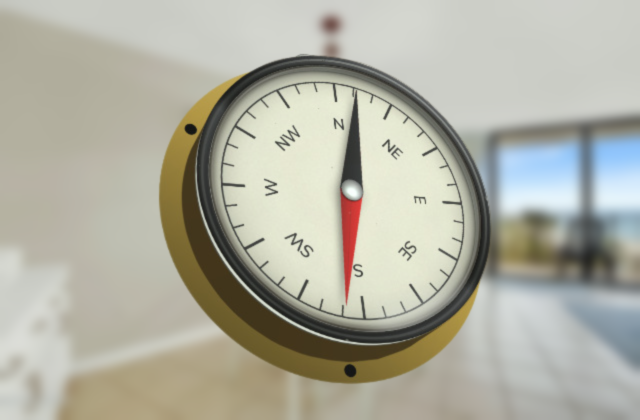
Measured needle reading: 190 °
